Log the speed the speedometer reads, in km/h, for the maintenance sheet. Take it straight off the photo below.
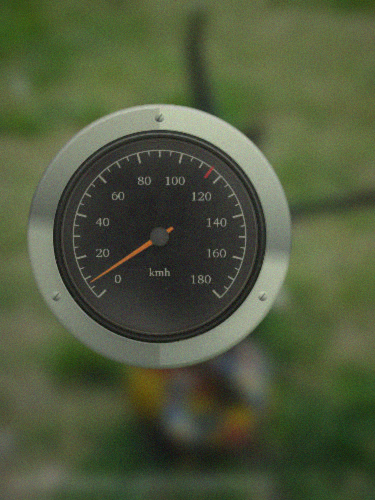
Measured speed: 7.5 km/h
